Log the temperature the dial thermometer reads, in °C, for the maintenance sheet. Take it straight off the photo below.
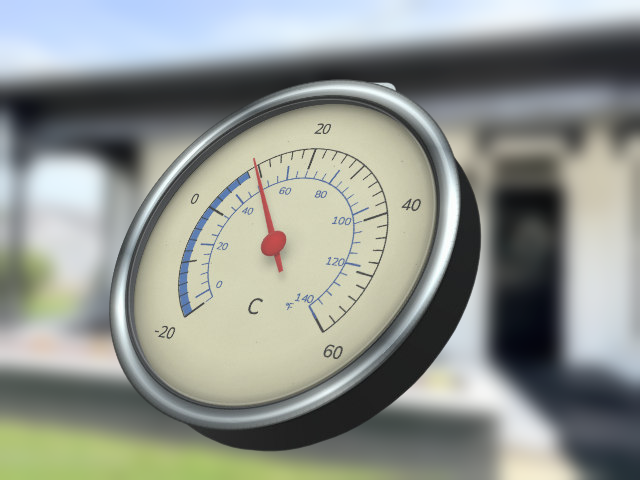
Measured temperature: 10 °C
